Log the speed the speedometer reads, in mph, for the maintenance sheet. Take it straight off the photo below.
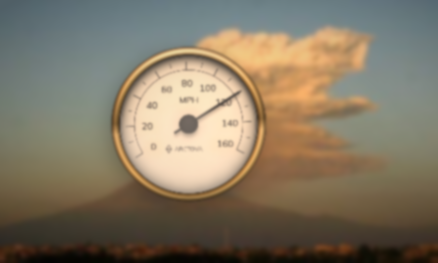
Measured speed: 120 mph
